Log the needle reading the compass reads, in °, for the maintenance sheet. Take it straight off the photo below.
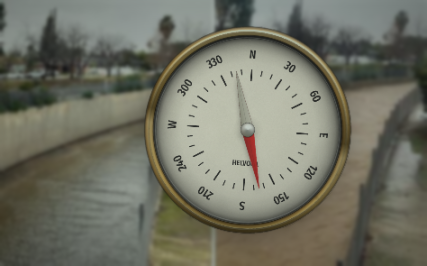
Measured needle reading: 165 °
